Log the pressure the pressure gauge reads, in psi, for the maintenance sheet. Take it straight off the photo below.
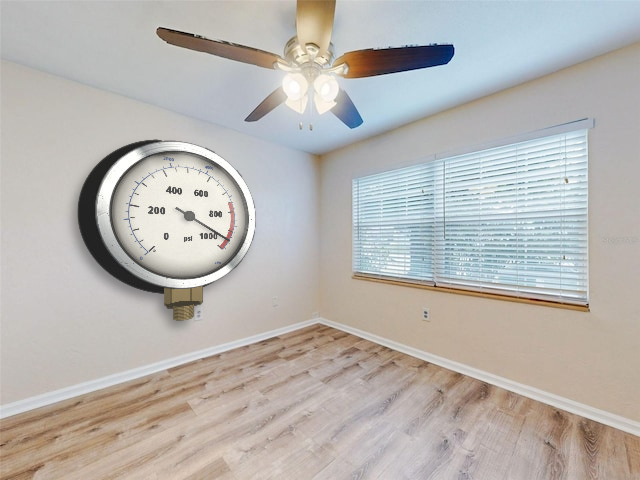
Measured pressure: 950 psi
